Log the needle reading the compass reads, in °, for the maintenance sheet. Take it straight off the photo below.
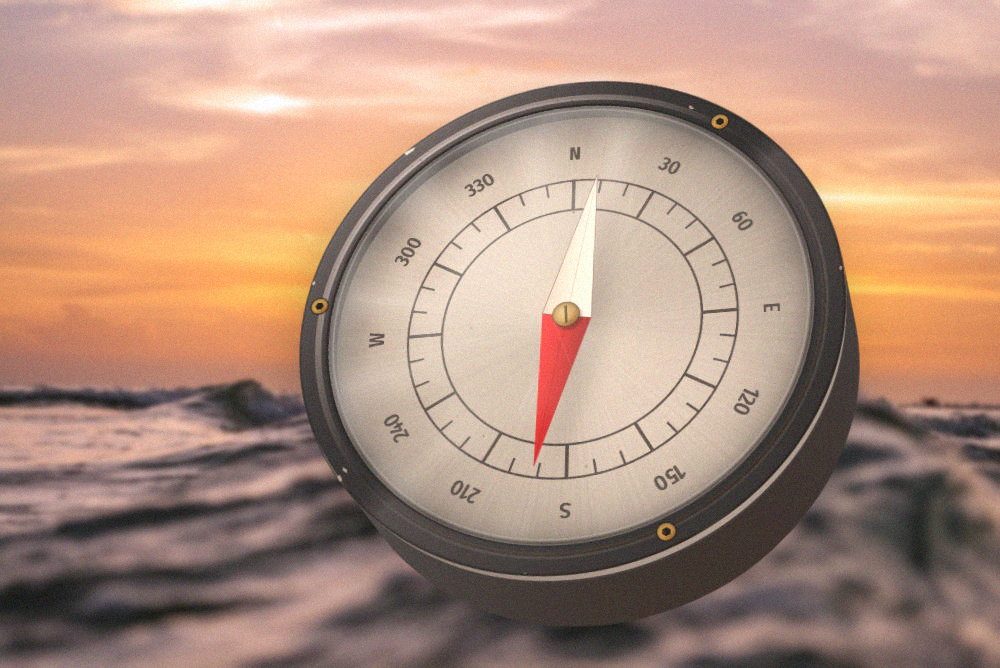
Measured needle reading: 190 °
